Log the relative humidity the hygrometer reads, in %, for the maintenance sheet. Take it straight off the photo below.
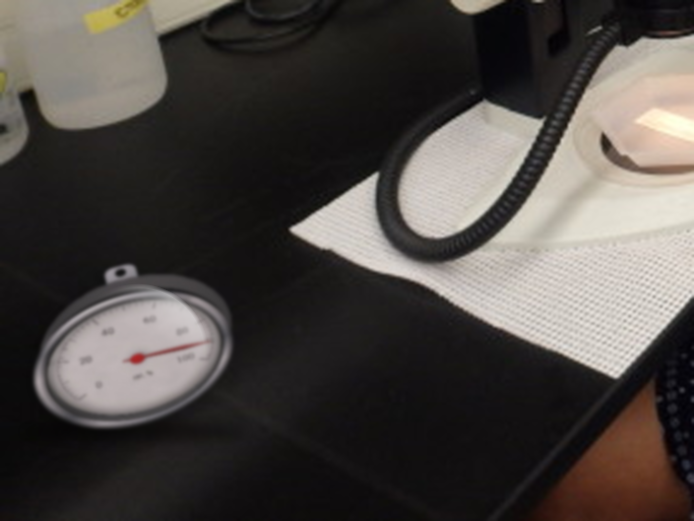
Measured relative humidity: 90 %
